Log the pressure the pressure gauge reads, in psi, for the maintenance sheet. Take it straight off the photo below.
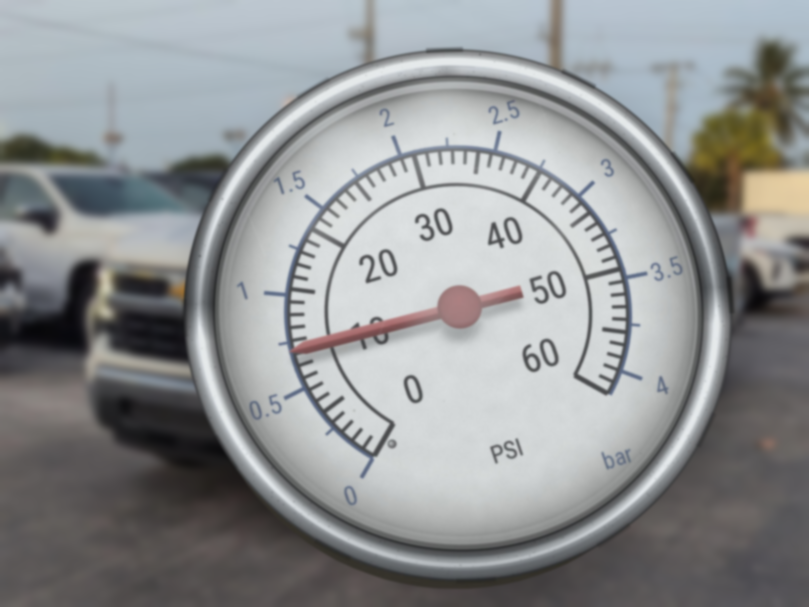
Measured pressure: 10 psi
